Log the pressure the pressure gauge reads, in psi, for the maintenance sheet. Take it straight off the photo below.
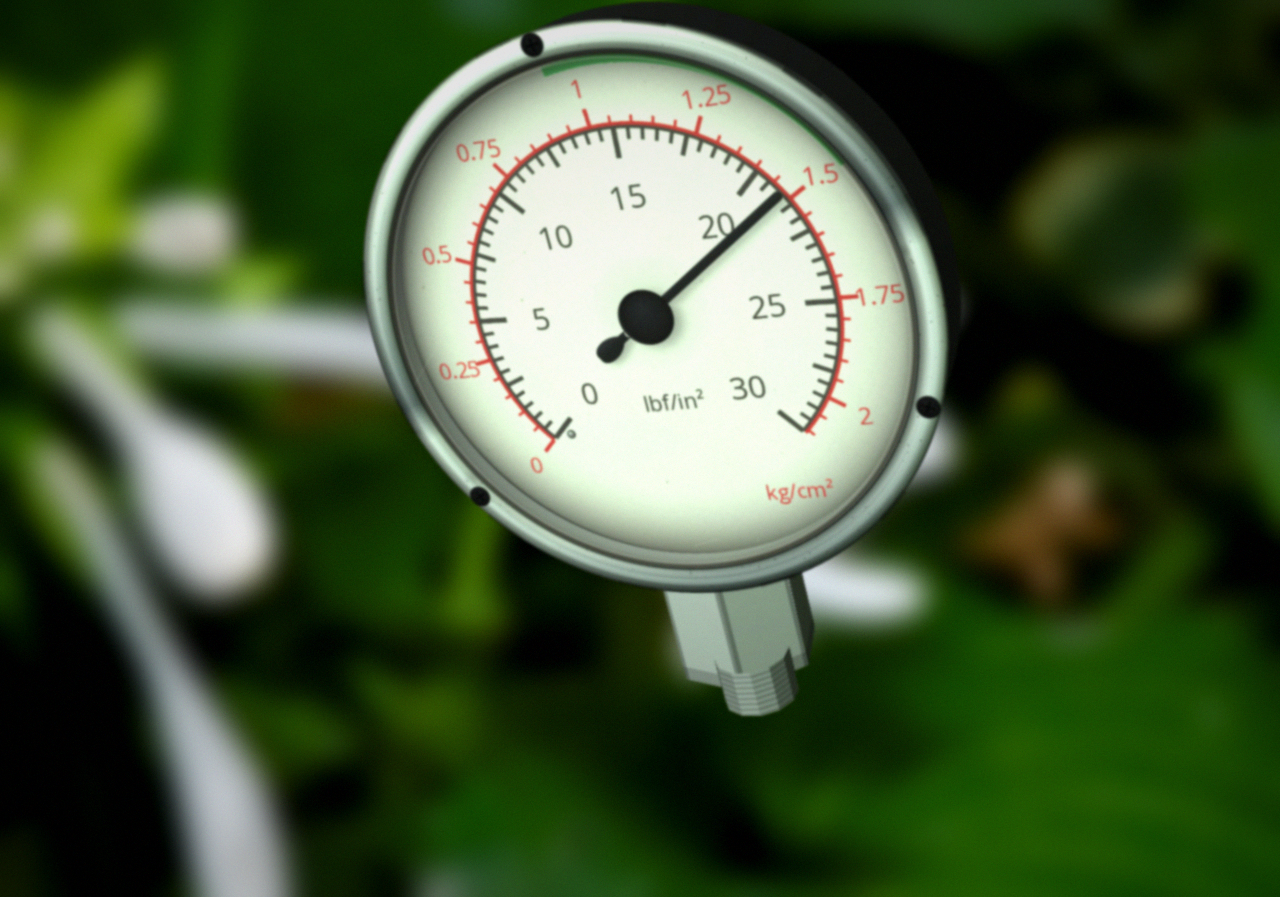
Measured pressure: 21 psi
